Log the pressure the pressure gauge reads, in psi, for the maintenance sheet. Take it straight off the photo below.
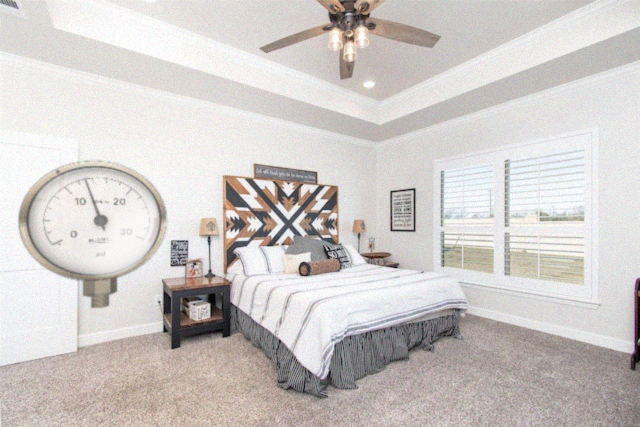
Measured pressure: 13 psi
